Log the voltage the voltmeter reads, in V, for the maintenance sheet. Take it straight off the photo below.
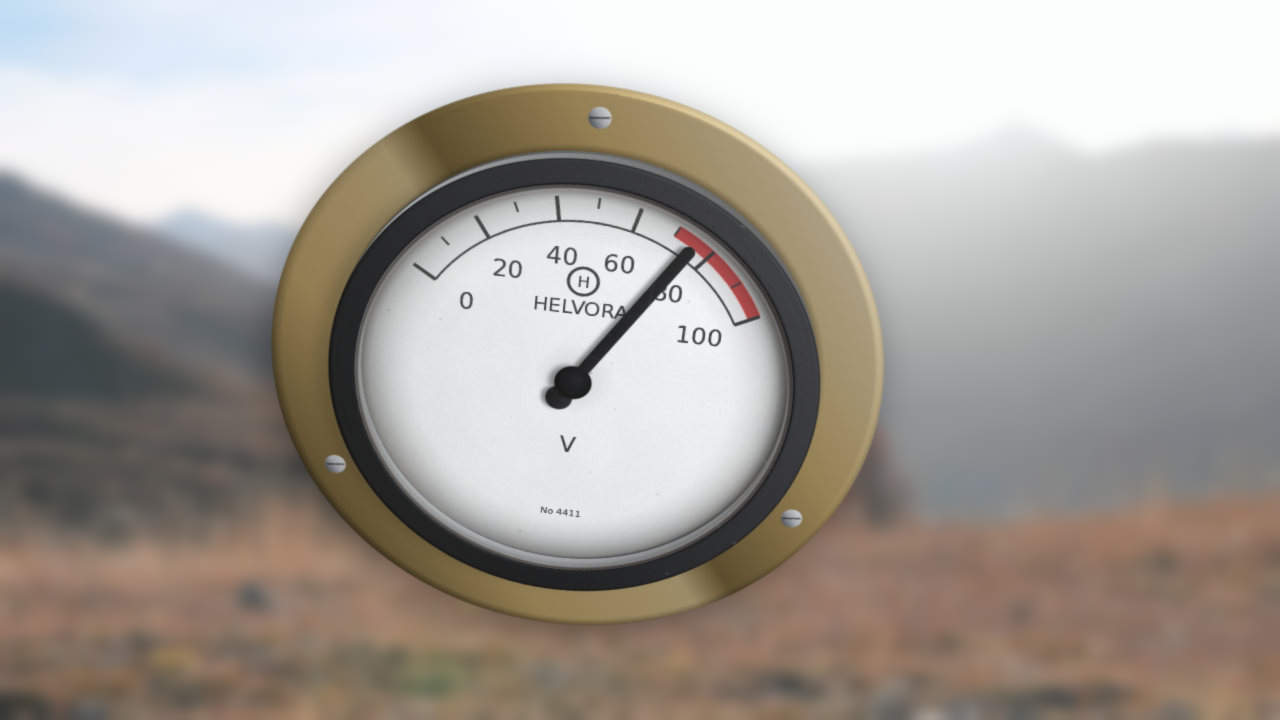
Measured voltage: 75 V
